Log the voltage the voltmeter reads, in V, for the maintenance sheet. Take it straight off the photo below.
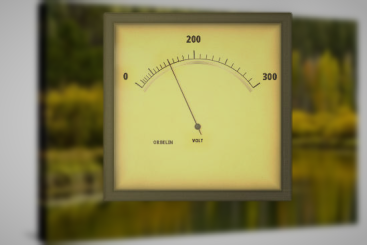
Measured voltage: 150 V
